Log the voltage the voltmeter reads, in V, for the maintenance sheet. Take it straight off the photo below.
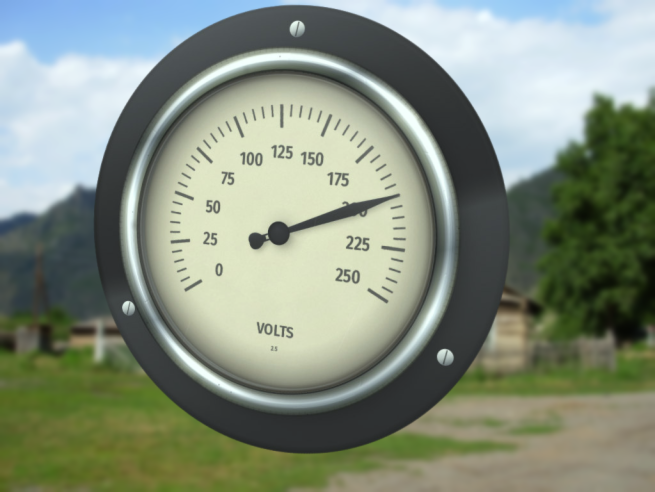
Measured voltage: 200 V
